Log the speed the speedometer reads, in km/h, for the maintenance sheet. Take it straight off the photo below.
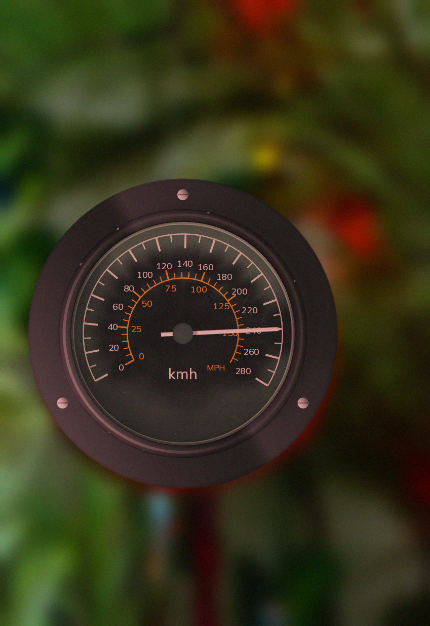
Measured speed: 240 km/h
